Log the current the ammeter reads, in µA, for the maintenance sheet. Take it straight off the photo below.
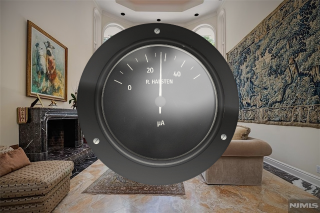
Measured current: 27.5 µA
